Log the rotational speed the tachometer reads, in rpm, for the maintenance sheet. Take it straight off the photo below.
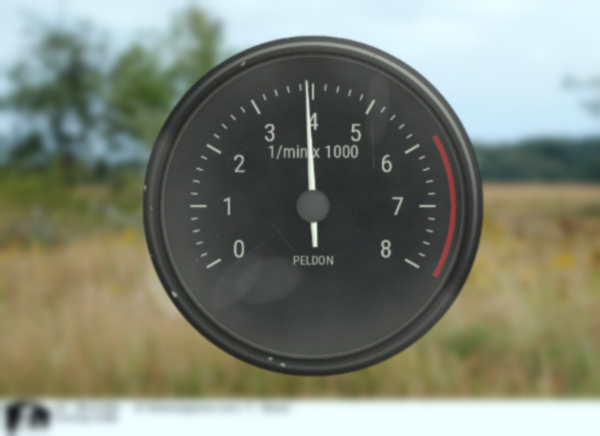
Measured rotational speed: 3900 rpm
